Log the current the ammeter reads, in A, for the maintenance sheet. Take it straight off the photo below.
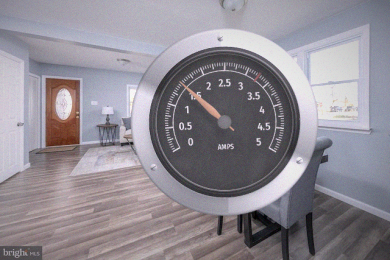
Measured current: 1.5 A
